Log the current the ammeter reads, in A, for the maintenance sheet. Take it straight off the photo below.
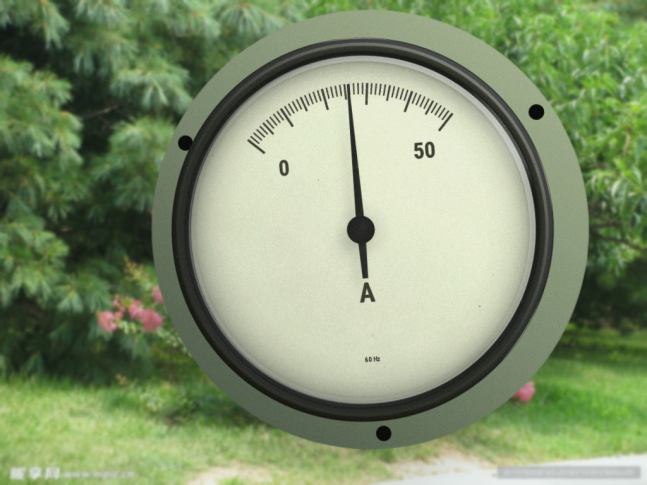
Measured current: 26 A
